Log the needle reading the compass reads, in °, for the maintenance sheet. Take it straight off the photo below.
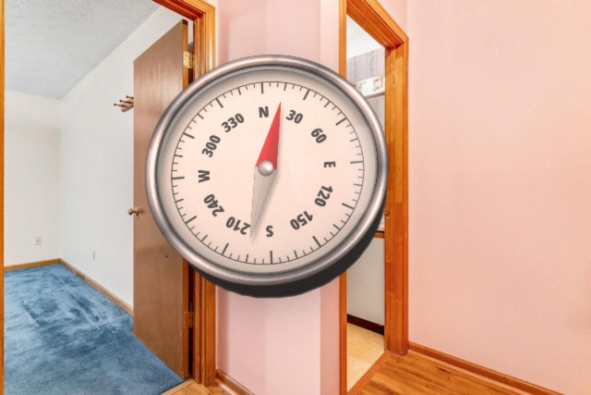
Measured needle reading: 15 °
